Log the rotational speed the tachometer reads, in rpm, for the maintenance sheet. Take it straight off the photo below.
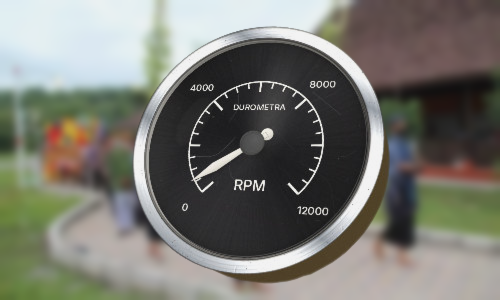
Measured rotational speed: 500 rpm
